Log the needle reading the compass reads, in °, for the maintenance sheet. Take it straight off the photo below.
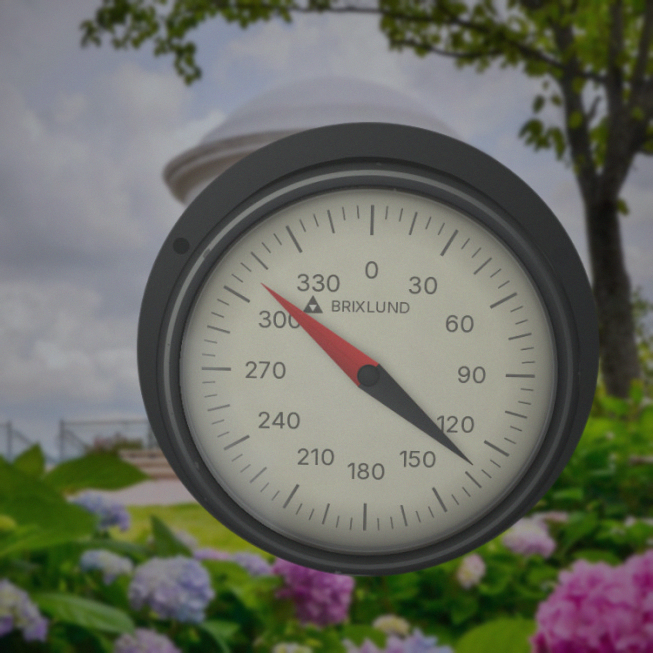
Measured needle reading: 310 °
